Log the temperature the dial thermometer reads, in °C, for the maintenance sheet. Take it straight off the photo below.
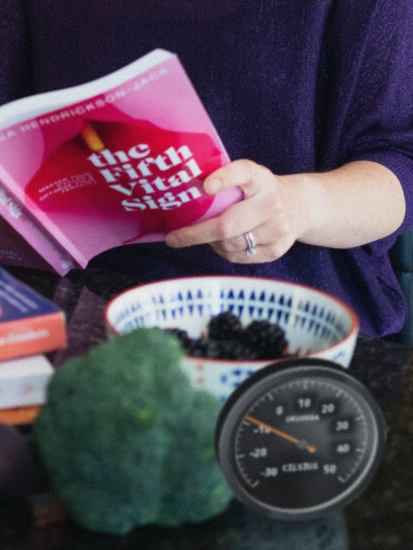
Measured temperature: -8 °C
